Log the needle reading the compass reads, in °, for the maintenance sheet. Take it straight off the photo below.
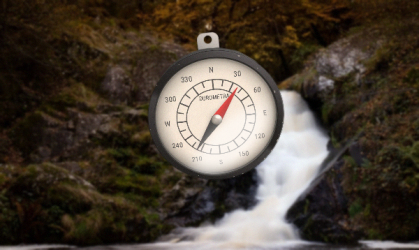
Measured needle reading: 37.5 °
